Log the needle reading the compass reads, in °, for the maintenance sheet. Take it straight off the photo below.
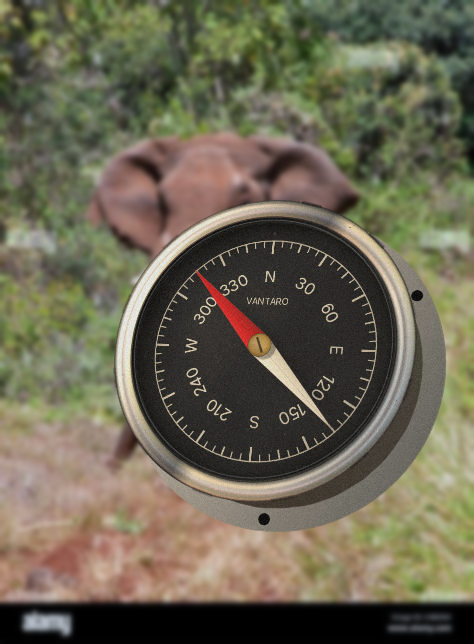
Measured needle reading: 315 °
